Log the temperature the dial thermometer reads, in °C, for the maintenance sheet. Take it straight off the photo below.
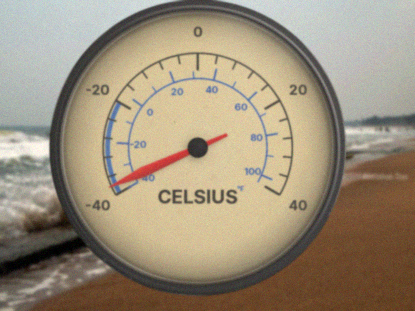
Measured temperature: -38 °C
